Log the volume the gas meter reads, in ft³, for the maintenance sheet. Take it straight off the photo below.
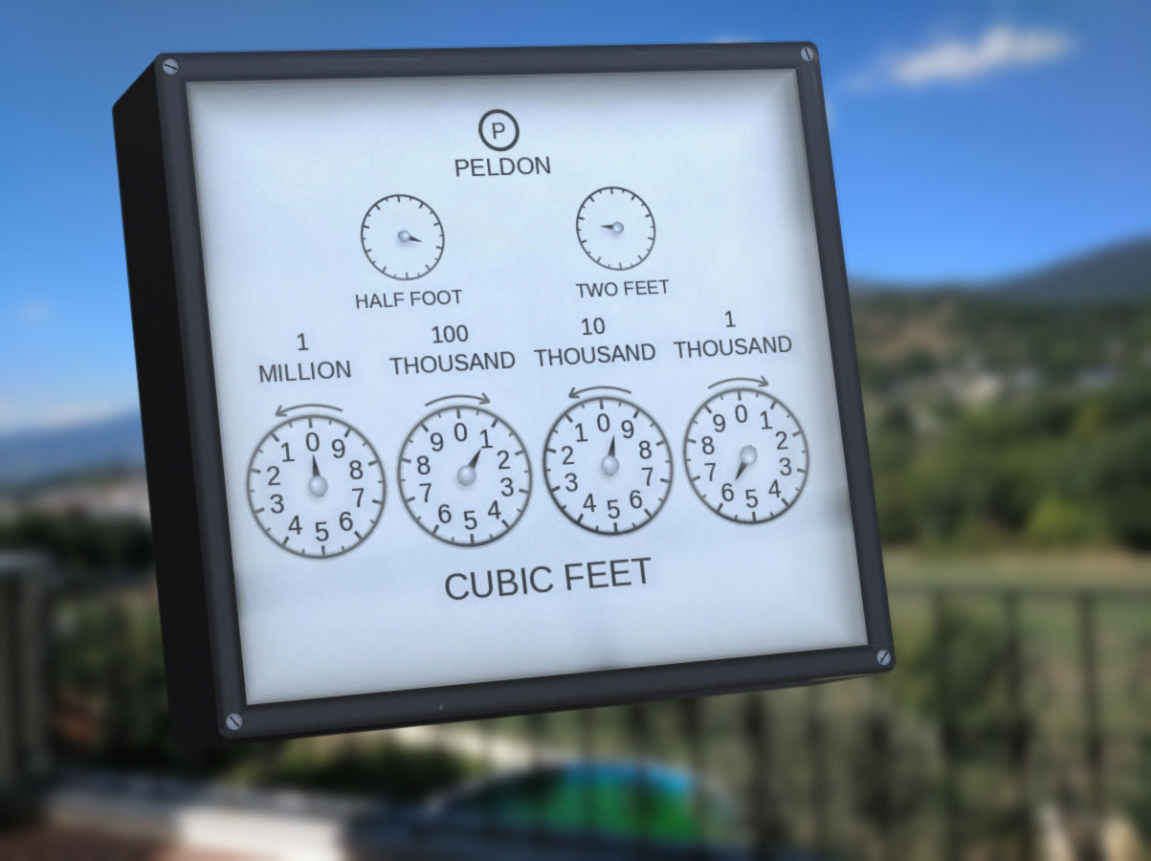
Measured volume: 9600 ft³
